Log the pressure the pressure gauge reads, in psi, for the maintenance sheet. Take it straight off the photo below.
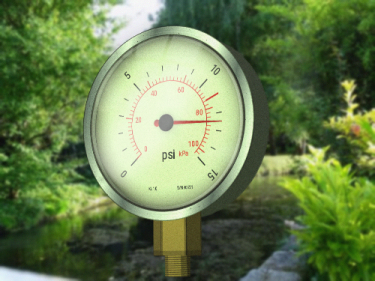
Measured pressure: 12.5 psi
